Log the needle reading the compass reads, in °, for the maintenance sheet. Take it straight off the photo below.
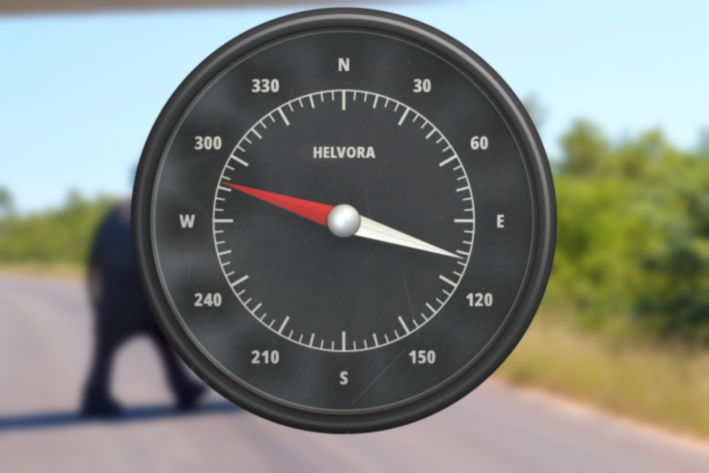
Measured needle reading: 287.5 °
